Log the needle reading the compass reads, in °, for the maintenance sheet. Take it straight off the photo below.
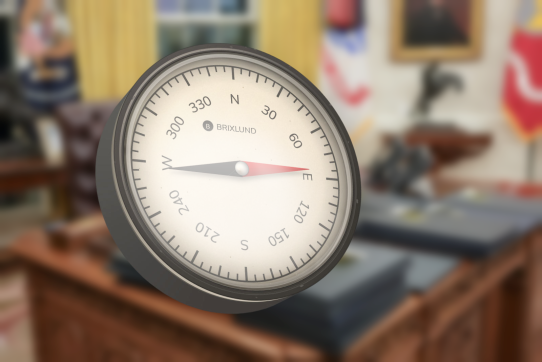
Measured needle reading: 85 °
